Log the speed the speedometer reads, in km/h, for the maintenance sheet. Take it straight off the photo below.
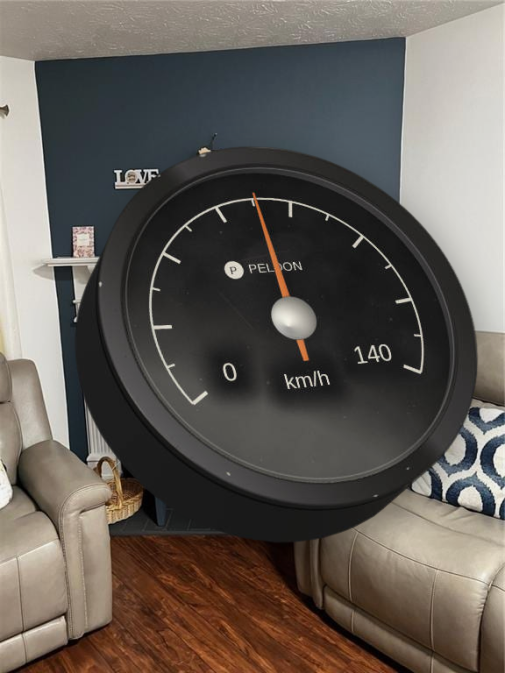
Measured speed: 70 km/h
